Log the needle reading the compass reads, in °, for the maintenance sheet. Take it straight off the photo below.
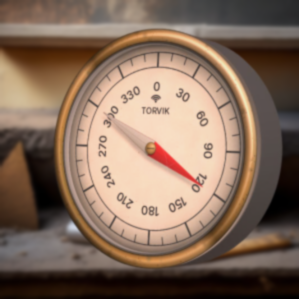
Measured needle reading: 120 °
